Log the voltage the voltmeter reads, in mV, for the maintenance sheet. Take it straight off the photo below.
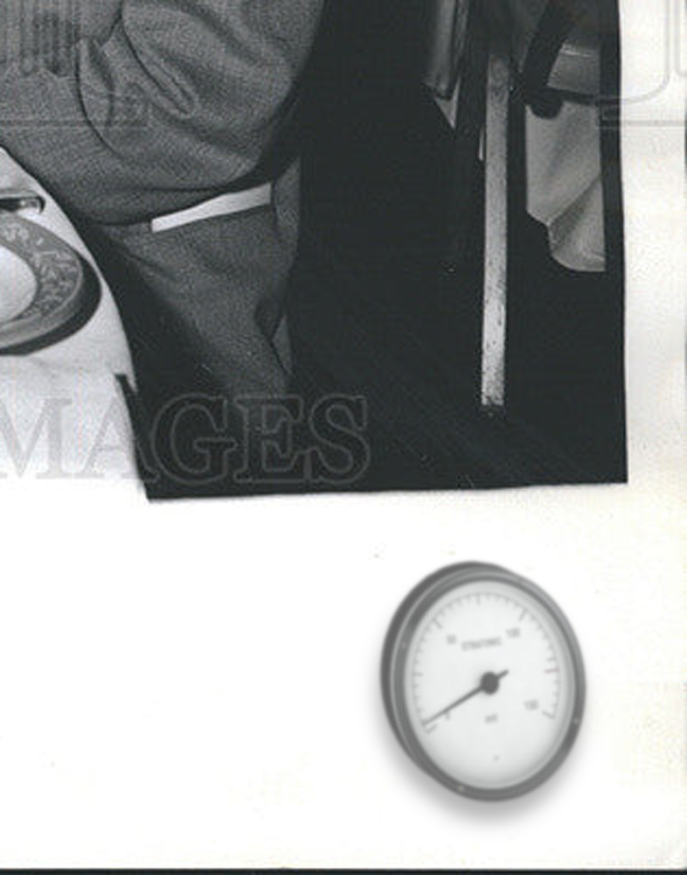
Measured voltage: 5 mV
